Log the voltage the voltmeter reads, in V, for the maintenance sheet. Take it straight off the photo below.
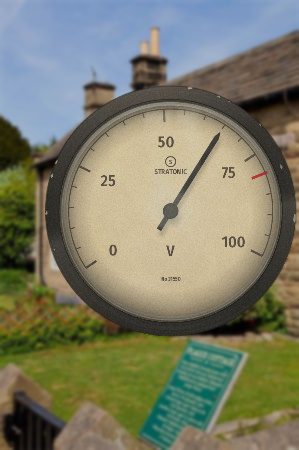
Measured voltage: 65 V
